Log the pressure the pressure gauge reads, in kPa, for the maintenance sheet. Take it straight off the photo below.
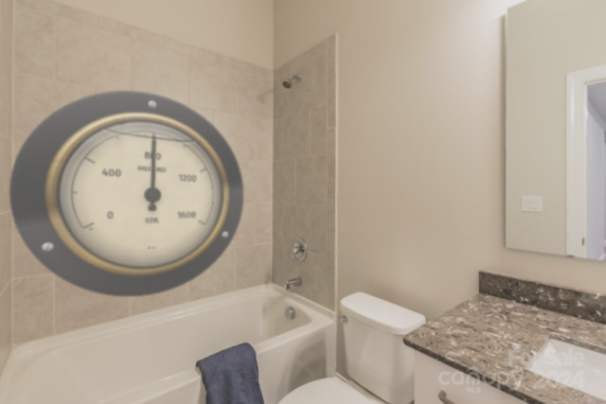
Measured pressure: 800 kPa
